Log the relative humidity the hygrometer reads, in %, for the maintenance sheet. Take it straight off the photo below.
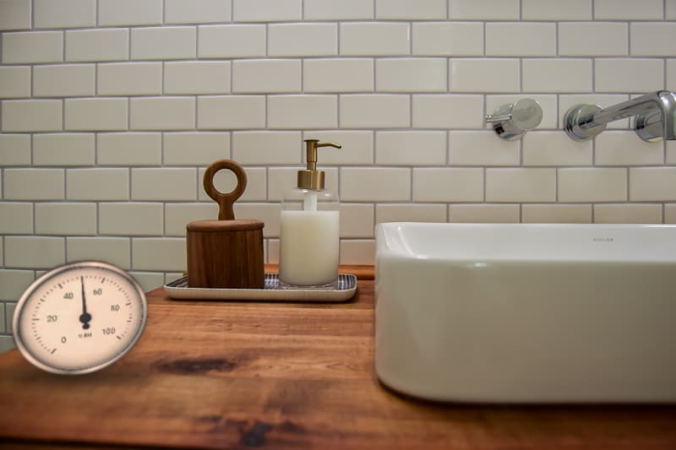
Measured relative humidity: 50 %
